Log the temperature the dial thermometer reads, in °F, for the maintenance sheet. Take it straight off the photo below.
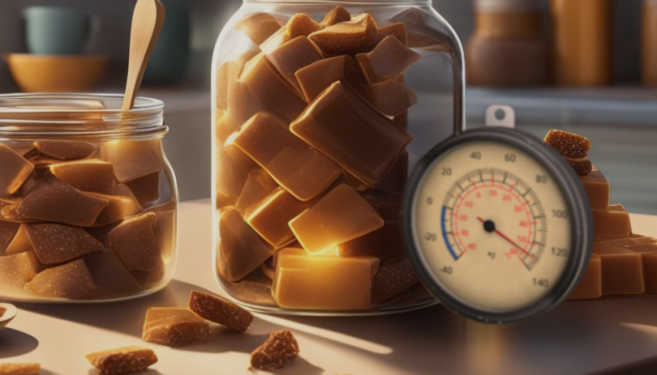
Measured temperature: 130 °F
